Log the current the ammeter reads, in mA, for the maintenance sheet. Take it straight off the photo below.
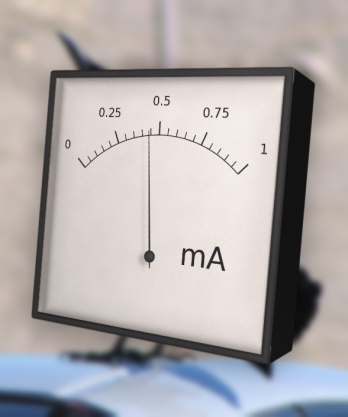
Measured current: 0.45 mA
